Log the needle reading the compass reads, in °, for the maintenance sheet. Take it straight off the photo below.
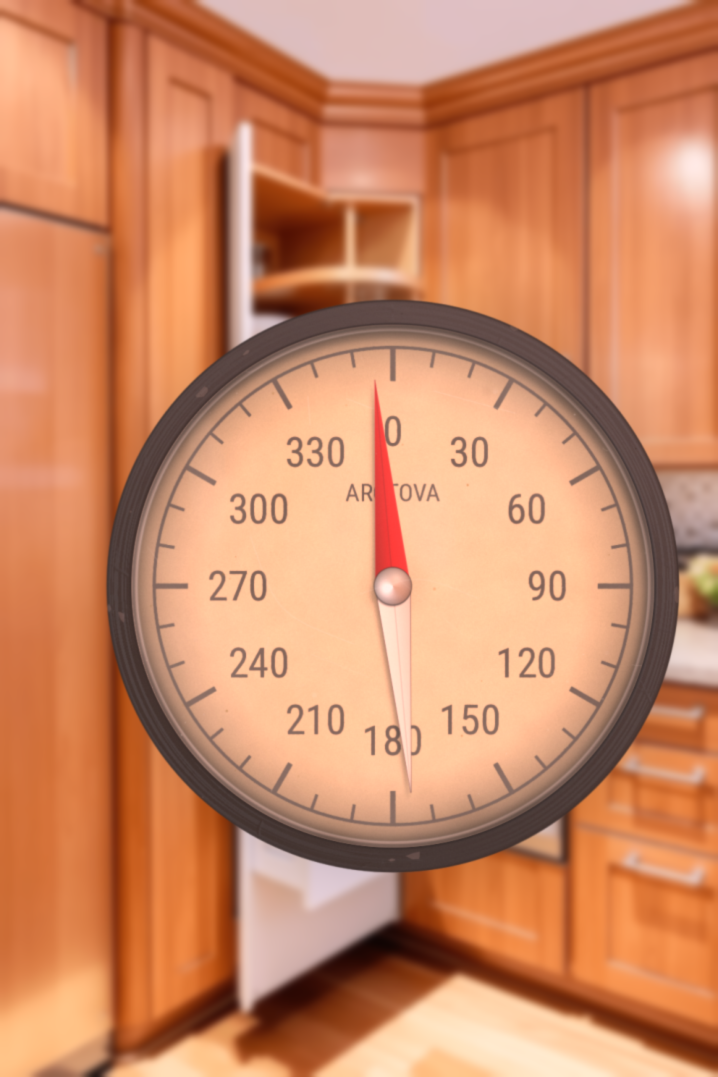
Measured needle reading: 355 °
